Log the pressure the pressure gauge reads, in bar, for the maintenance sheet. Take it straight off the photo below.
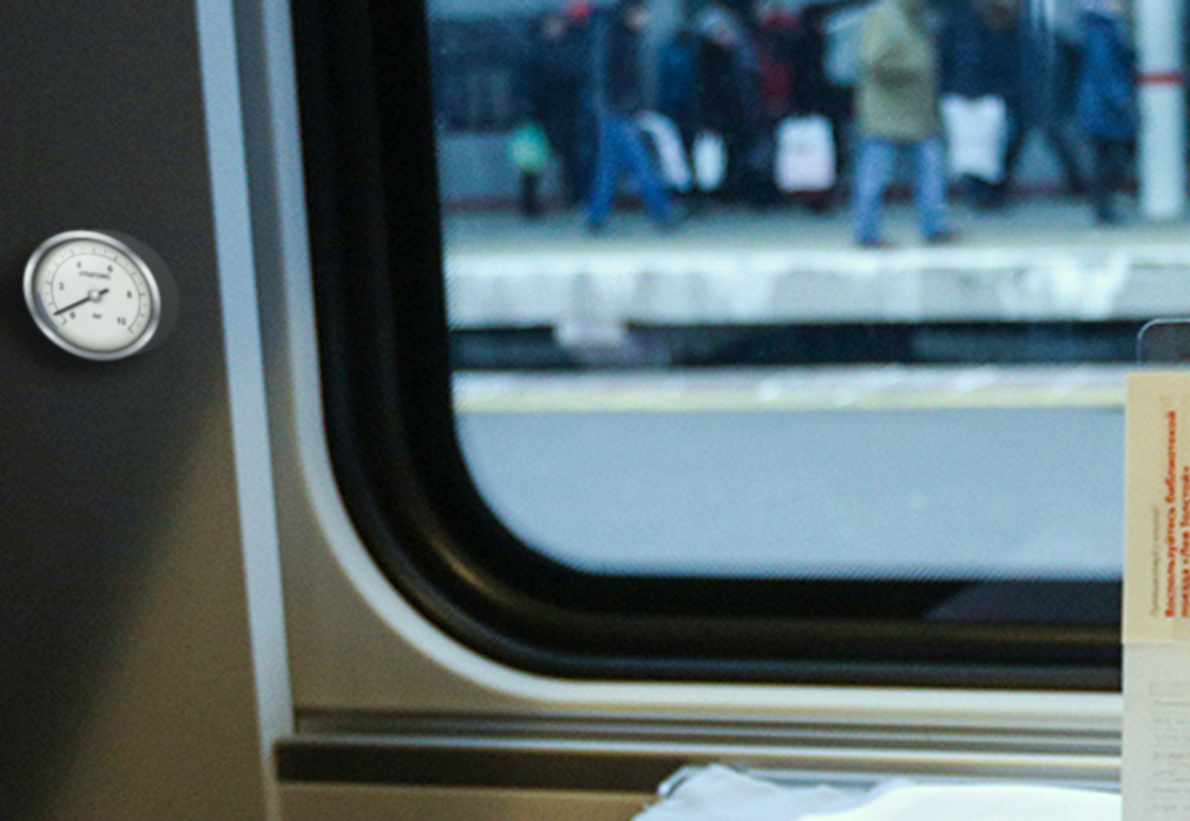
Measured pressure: 0.5 bar
